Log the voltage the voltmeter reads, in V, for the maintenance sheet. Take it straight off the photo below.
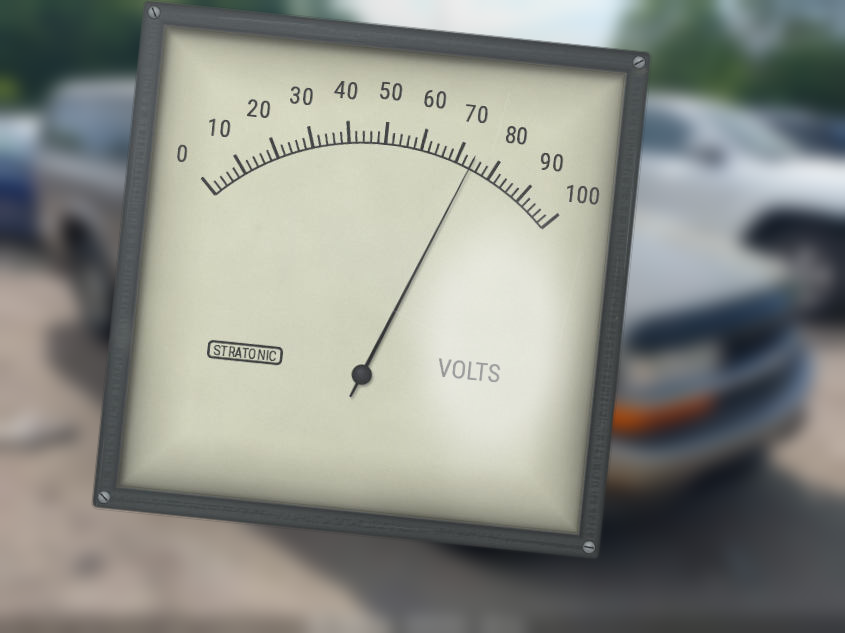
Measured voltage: 74 V
